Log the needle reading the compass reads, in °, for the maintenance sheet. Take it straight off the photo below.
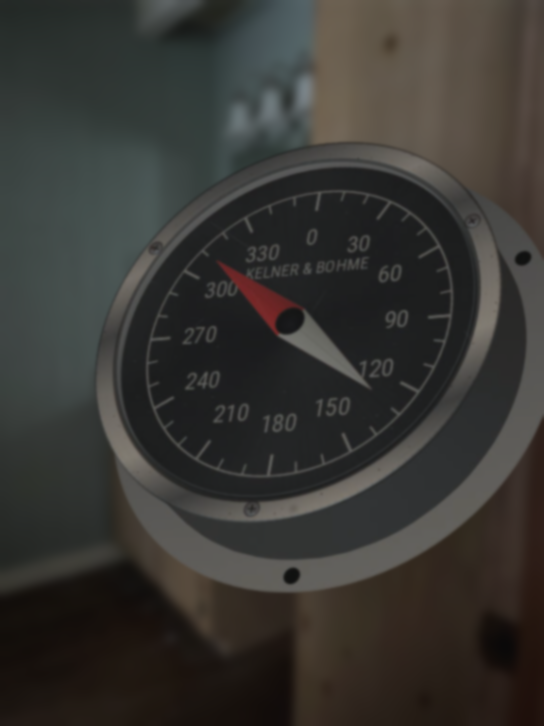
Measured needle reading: 310 °
